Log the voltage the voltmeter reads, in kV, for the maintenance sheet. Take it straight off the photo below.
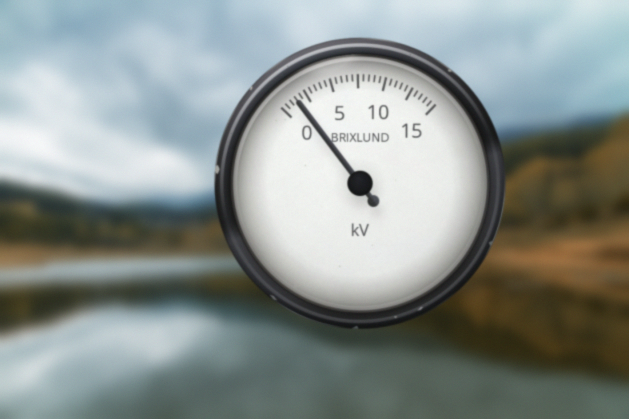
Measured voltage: 1.5 kV
